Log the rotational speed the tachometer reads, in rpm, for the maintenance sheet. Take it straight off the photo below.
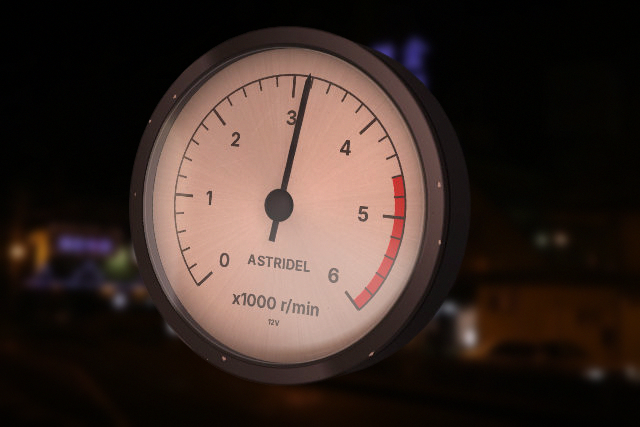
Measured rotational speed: 3200 rpm
